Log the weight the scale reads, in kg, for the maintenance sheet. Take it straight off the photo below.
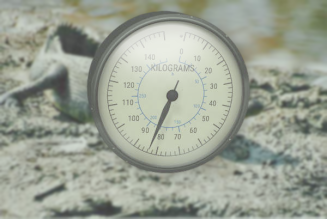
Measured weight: 84 kg
